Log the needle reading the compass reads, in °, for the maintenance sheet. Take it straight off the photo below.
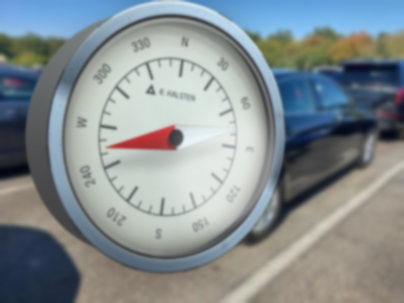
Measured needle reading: 255 °
